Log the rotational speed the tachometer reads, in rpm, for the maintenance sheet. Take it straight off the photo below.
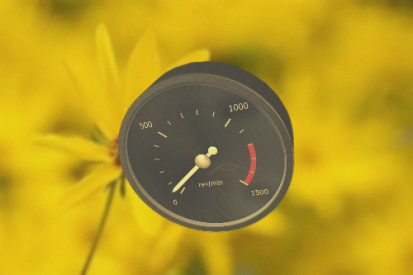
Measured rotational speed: 50 rpm
